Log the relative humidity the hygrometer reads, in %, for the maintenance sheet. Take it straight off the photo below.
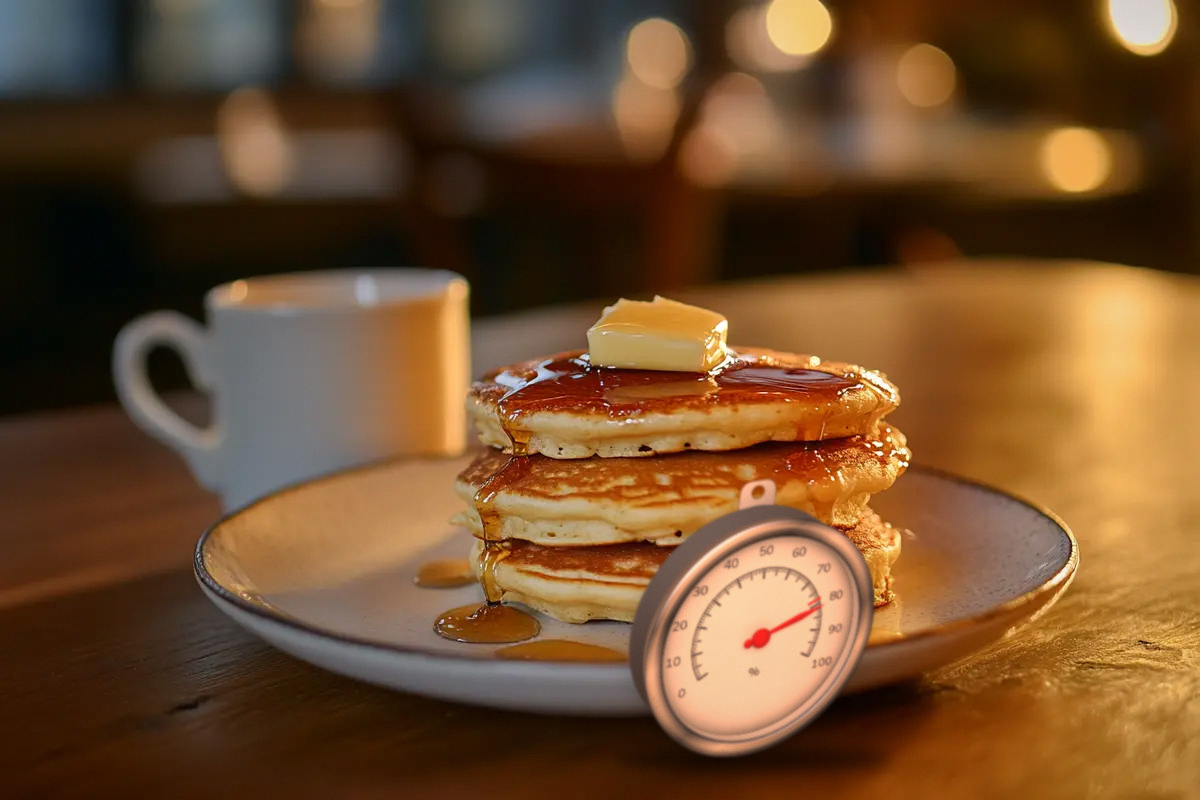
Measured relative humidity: 80 %
